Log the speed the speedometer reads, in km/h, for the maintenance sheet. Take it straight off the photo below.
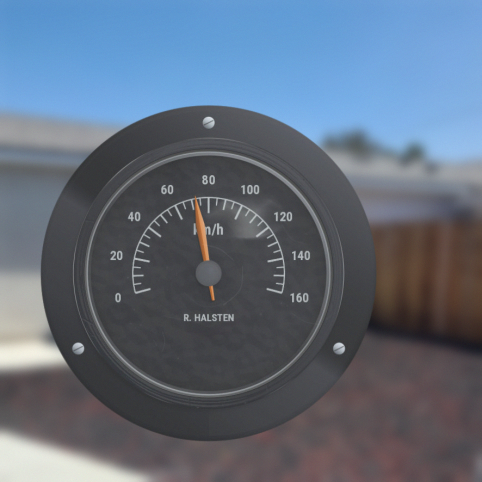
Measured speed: 72.5 km/h
